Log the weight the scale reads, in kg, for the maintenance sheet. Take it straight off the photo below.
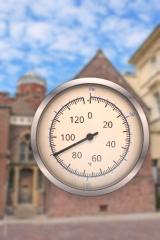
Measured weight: 90 kg
